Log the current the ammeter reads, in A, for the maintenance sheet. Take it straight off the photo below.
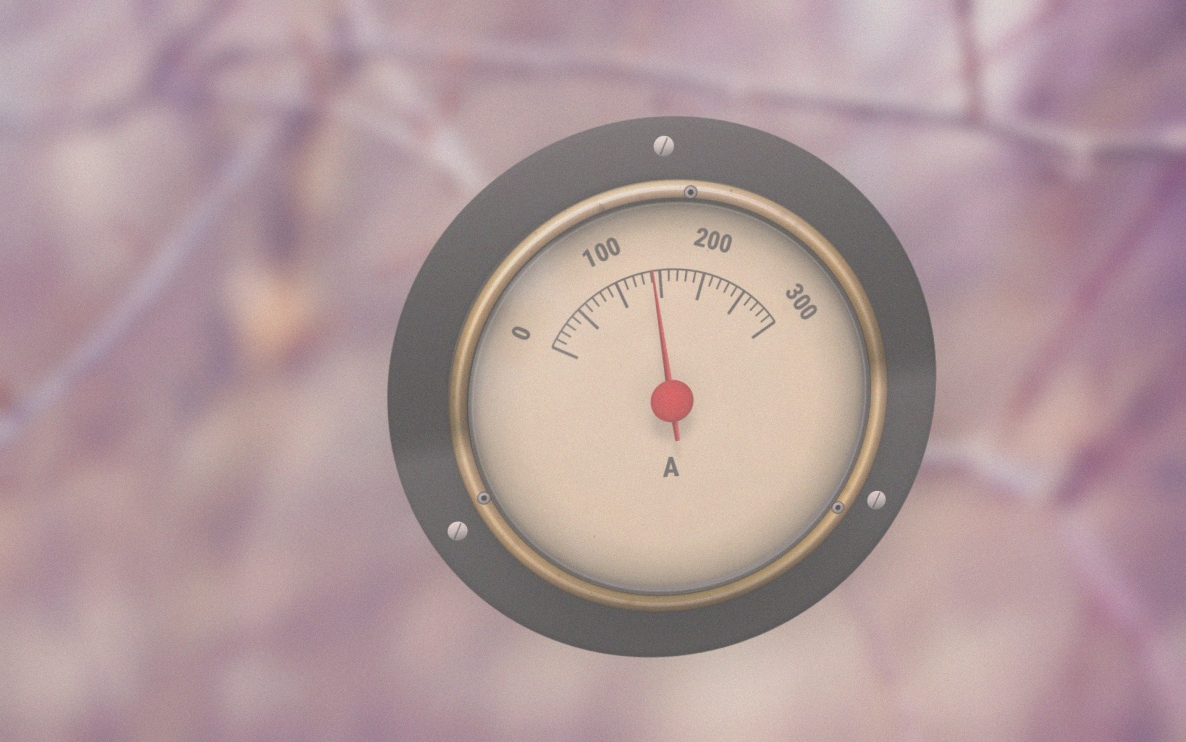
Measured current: 140 A
